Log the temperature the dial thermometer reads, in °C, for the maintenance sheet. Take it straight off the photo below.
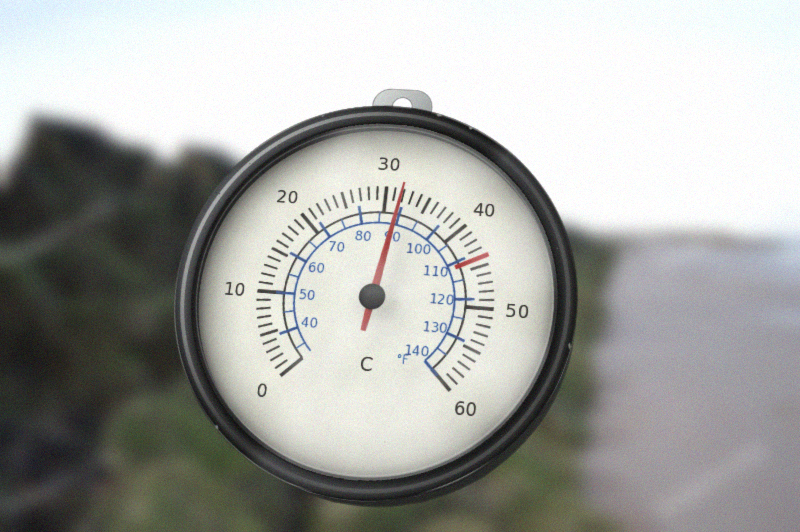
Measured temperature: 32 °C
